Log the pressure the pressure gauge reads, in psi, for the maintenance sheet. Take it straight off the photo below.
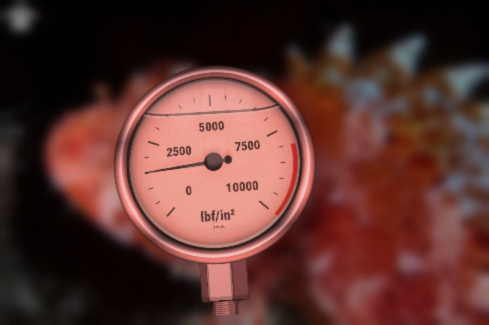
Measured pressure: 1500 psi
